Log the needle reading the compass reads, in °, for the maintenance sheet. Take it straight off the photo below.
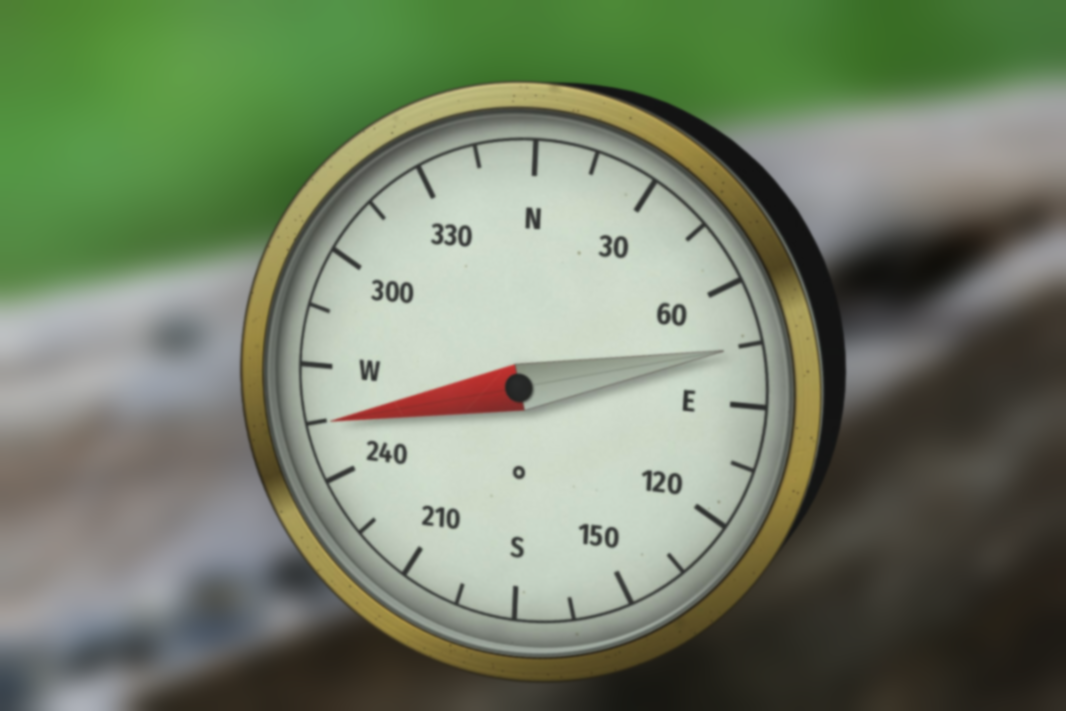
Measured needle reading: 255 °
